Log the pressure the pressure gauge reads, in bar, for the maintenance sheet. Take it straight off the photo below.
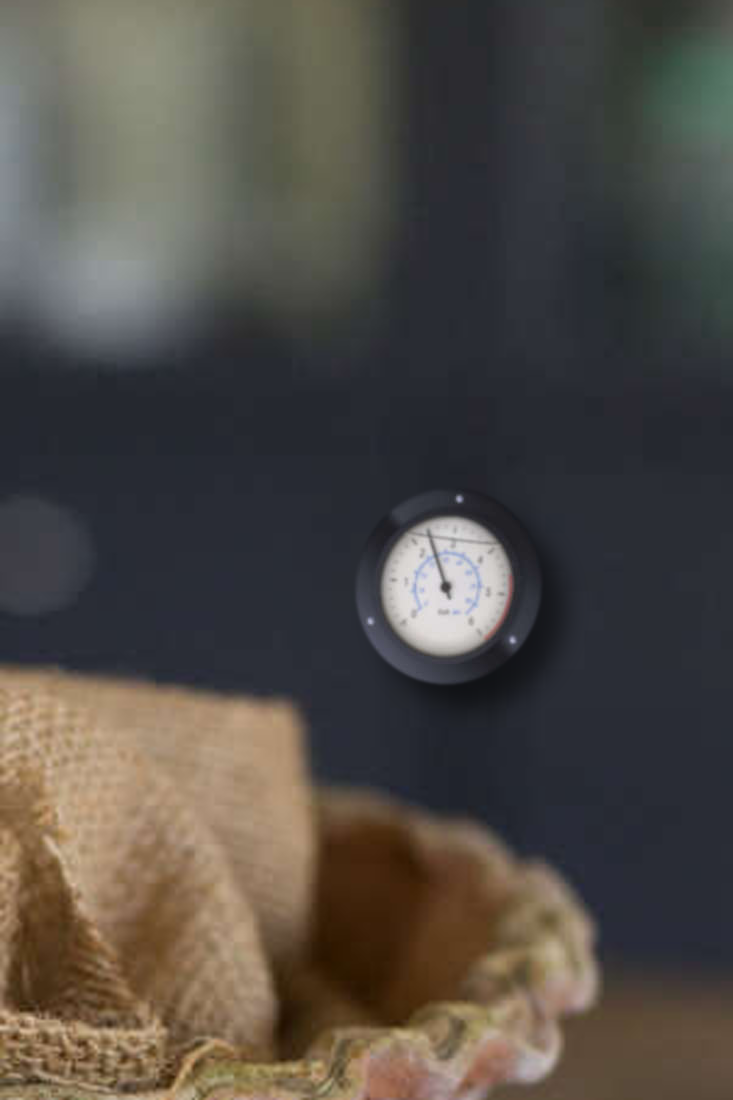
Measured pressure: 2.4 bar
